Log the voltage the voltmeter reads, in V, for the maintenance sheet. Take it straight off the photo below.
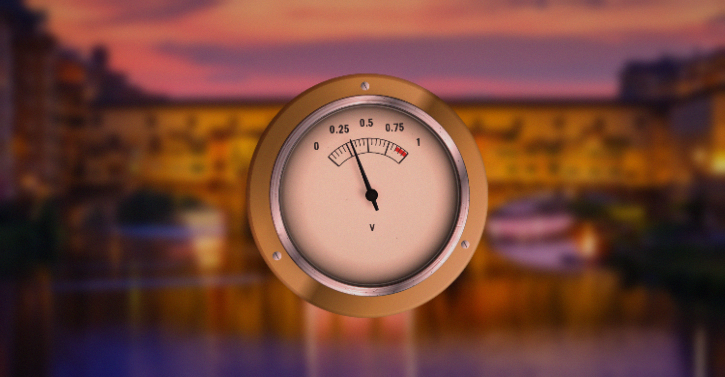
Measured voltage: 0.3 V
